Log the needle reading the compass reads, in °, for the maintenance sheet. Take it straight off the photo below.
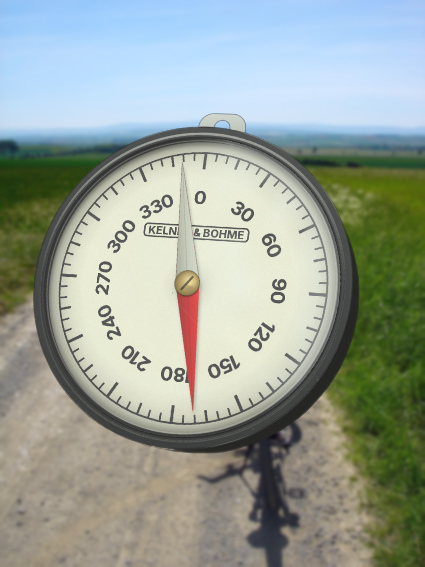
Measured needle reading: 170 °
